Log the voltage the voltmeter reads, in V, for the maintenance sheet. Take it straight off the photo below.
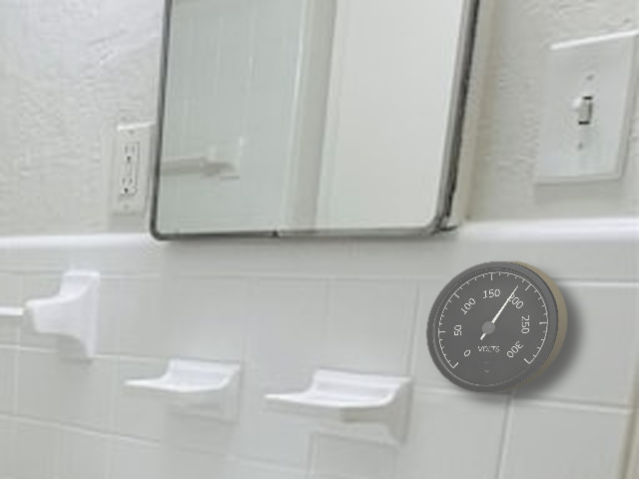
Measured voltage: 190 V
